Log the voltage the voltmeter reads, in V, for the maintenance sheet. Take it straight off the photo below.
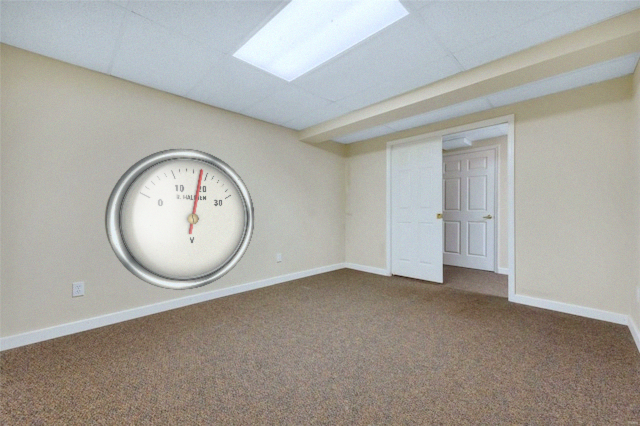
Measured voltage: 18 V
